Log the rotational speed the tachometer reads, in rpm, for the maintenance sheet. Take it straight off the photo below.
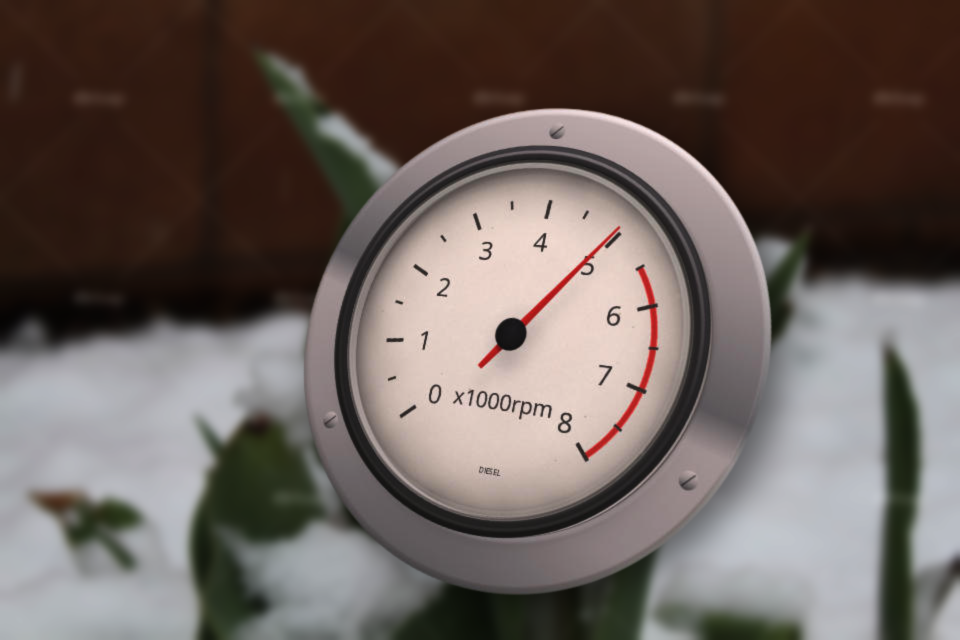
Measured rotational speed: 5000 rpm
